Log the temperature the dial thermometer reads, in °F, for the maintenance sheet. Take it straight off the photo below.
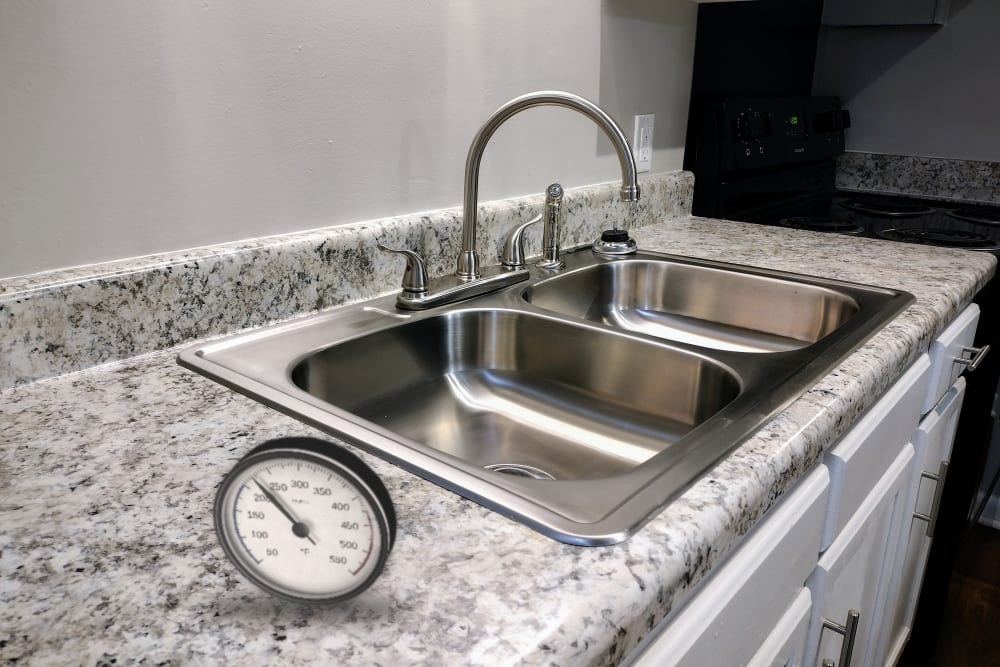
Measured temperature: 225 °F
